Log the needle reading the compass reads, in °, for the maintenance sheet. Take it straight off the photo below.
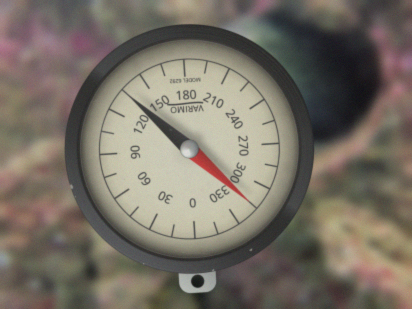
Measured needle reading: 315 °
